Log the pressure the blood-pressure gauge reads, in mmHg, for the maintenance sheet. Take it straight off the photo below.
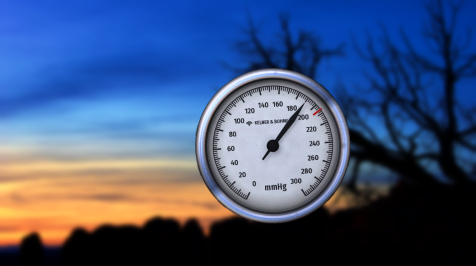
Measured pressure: 190 mmHg
